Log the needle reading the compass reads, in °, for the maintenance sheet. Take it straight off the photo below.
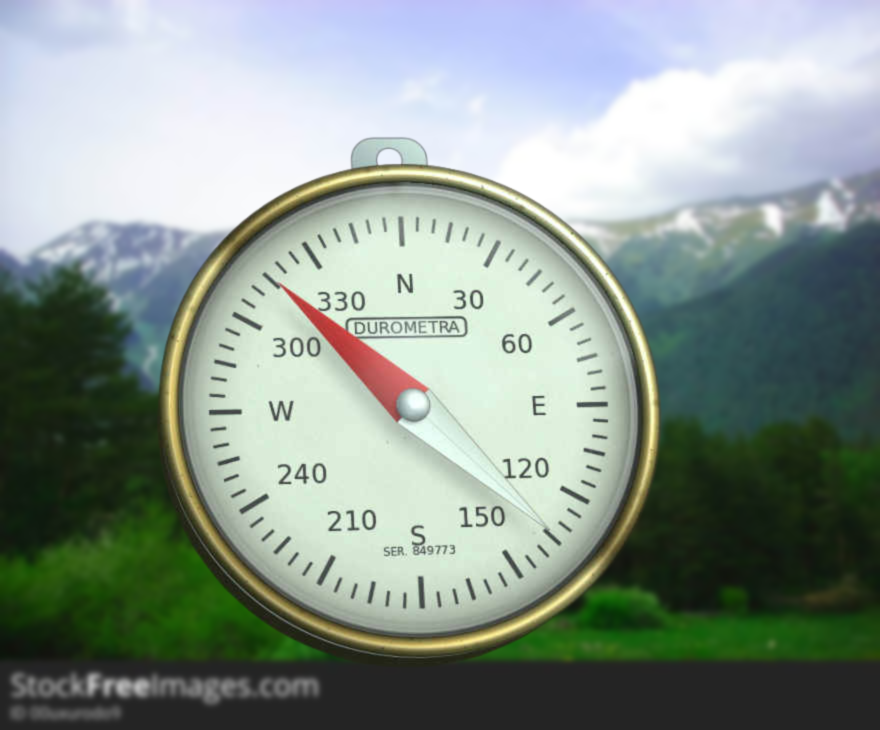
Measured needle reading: 315 °
